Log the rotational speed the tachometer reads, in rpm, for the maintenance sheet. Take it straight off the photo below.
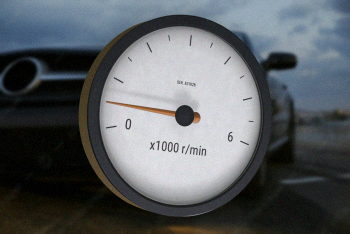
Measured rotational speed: 500 rpm
